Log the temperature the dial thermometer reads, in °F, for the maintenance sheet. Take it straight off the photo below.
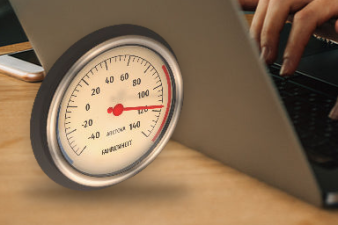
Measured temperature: 116 °F
